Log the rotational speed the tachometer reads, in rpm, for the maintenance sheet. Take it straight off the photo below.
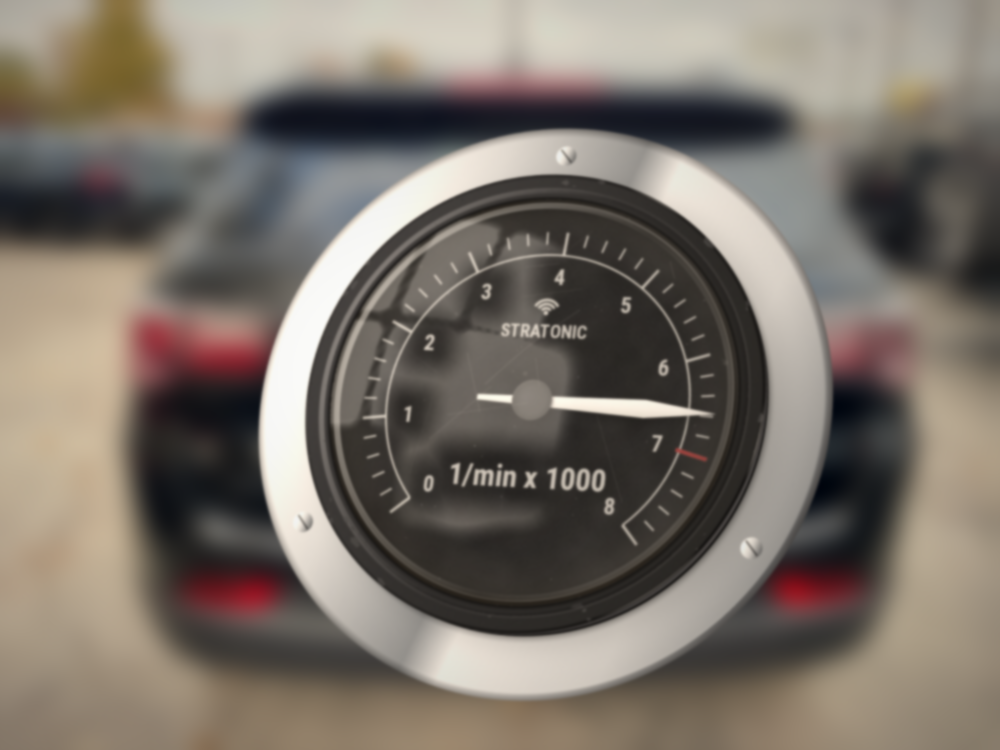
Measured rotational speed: 6600 rpm
